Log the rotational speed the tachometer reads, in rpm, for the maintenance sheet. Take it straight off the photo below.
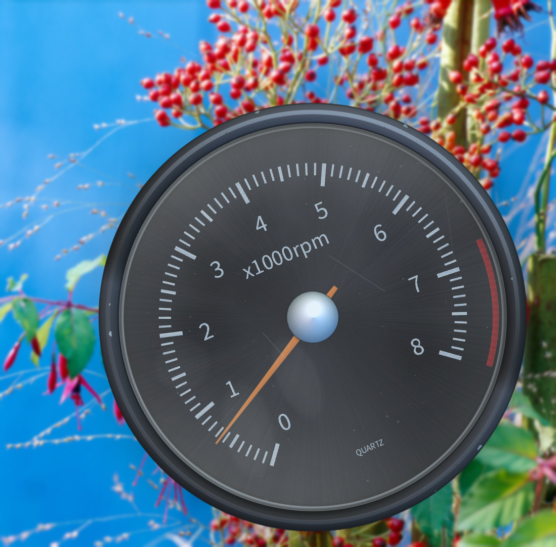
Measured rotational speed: 650 rpm
